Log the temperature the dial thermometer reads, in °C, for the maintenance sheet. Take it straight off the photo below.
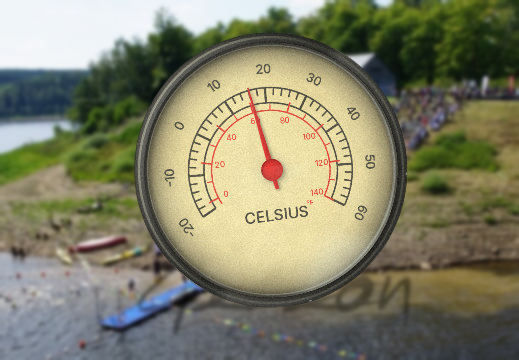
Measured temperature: 16 °C
